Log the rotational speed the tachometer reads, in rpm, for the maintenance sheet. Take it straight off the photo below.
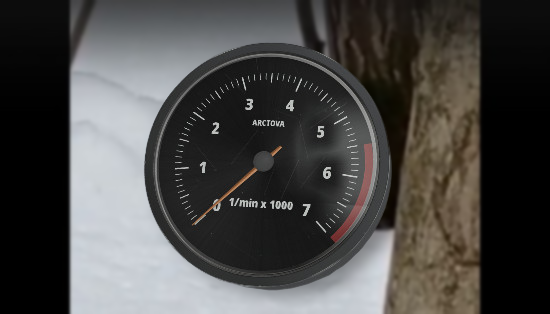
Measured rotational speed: 0 rpm
